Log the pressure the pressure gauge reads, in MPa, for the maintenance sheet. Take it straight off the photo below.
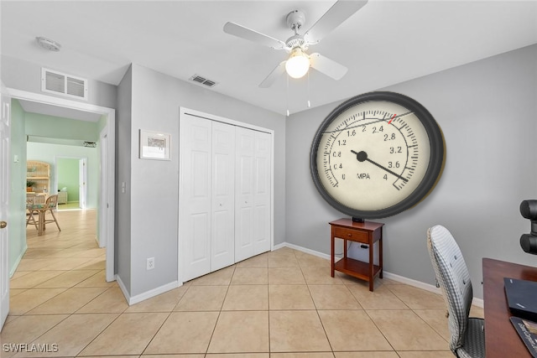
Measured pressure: 3.8 MPa
